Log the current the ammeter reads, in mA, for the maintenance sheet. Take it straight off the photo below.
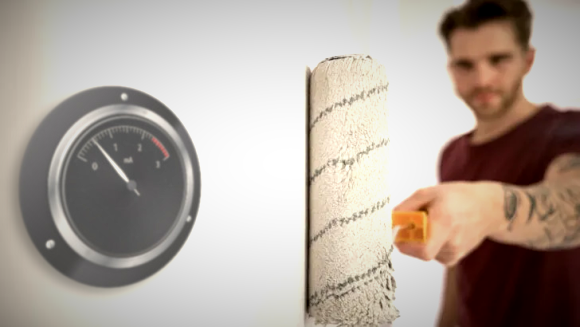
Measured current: 0.5 mA
